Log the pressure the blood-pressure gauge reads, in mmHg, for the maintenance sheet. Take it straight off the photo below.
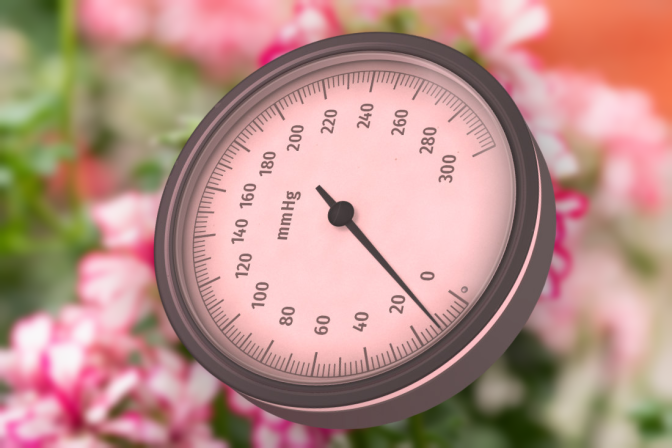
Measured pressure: 12 mmHg
